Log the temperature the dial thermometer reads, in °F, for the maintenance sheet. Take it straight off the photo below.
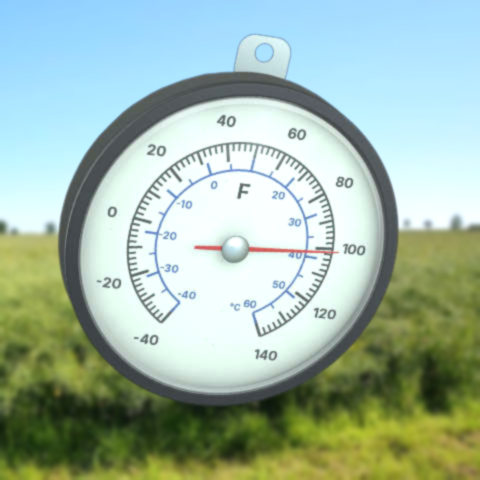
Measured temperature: 100 °F
